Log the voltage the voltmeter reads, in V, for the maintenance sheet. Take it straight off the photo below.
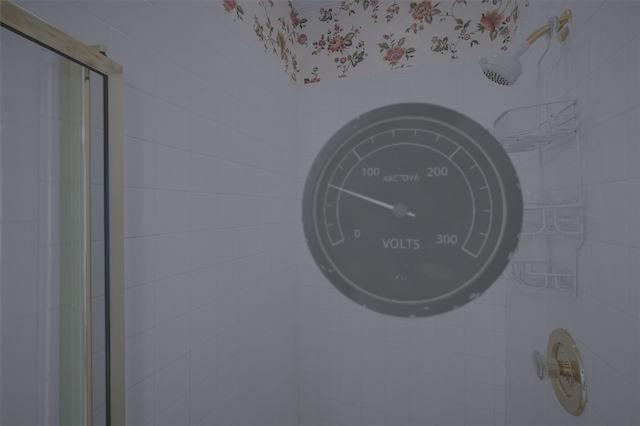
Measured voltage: 60 V
